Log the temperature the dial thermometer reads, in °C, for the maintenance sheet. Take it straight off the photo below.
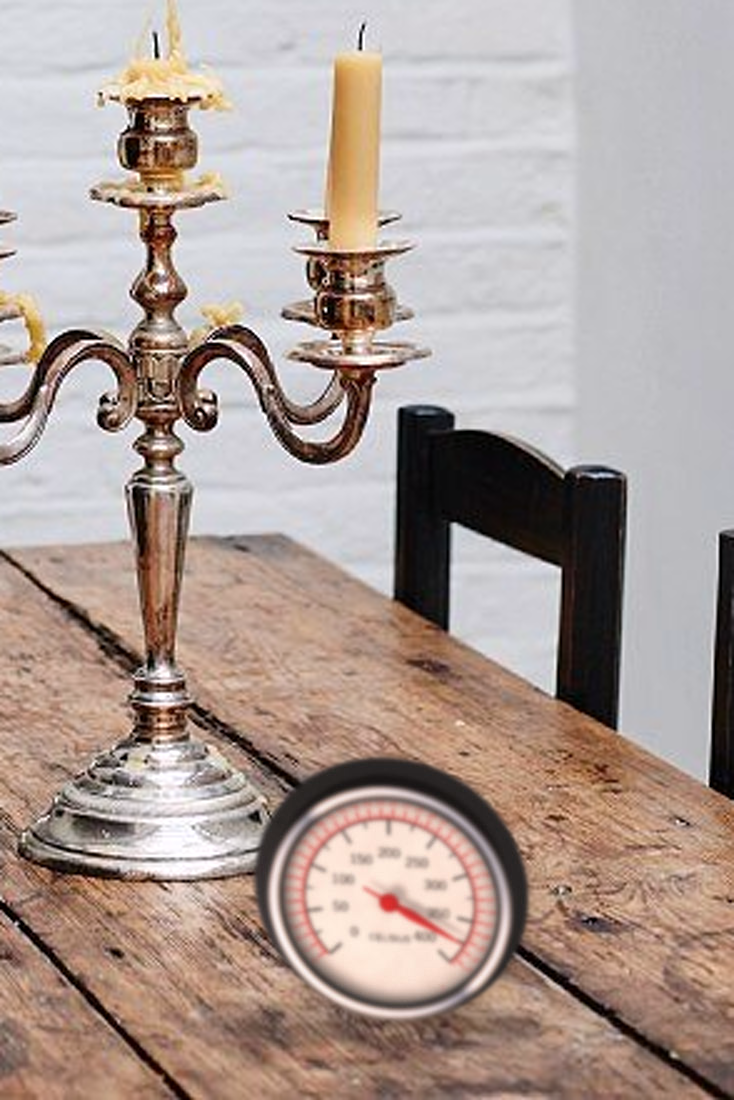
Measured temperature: 375 °C
